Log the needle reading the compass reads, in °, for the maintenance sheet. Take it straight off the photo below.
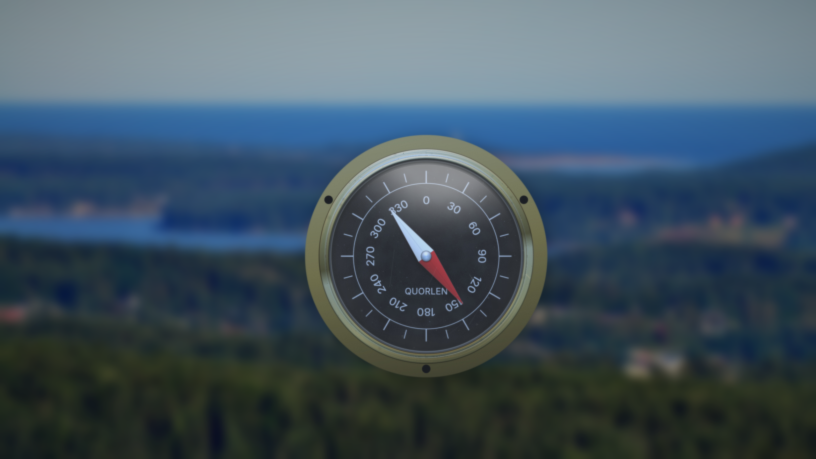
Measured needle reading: 142.5 °
